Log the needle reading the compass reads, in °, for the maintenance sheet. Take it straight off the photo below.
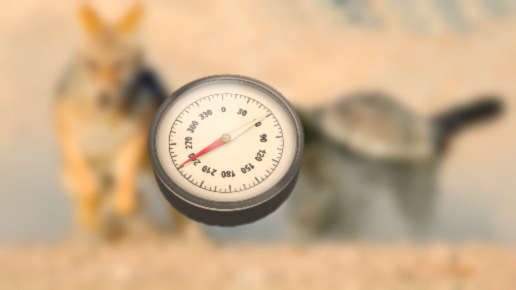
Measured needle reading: 240 °
